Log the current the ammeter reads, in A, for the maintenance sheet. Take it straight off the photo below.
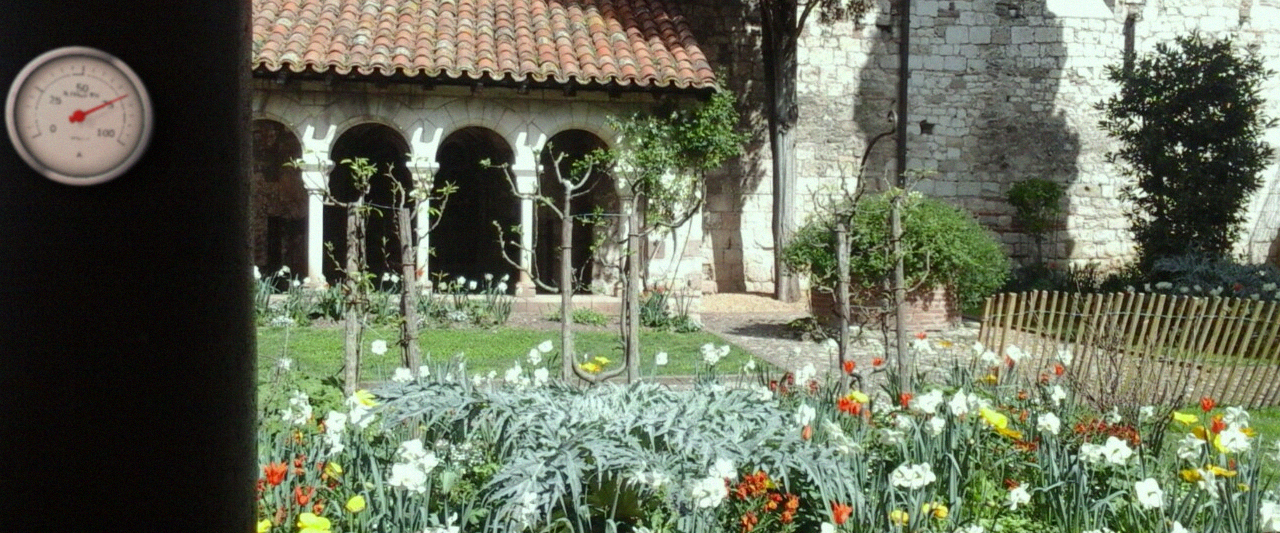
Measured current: 75 A
